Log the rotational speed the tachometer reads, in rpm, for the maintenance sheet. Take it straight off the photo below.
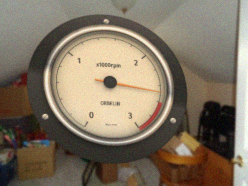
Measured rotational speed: 2500 rpm
